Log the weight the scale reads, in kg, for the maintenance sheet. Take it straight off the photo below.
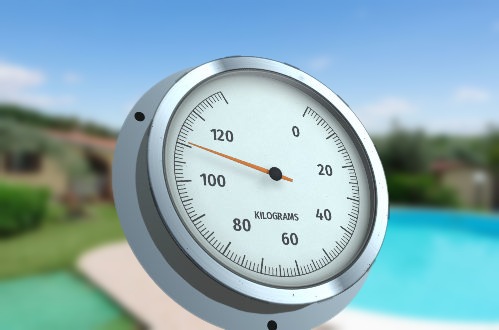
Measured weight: 110 kg
